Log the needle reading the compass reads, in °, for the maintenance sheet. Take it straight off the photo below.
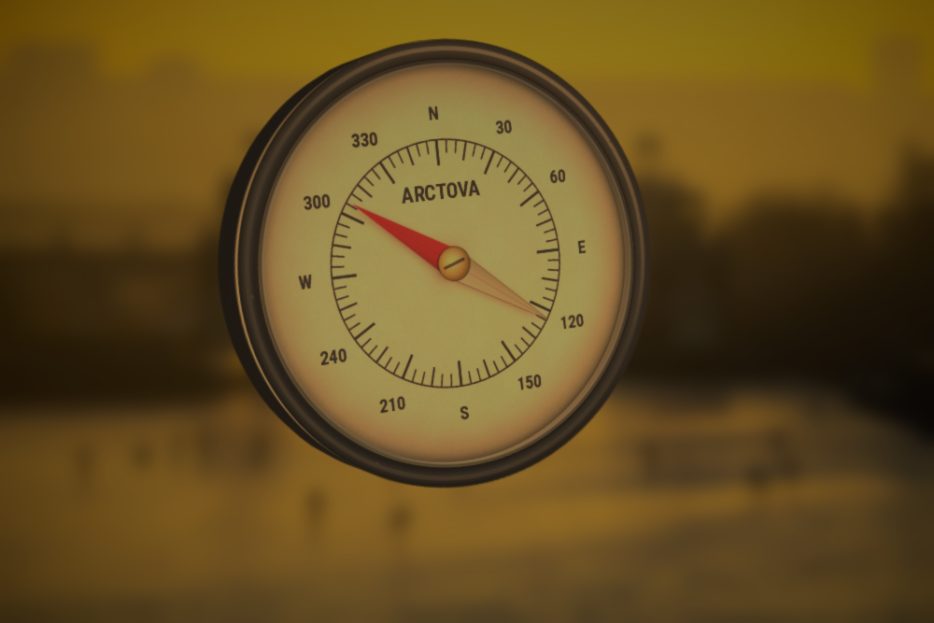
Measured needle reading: 305 °
